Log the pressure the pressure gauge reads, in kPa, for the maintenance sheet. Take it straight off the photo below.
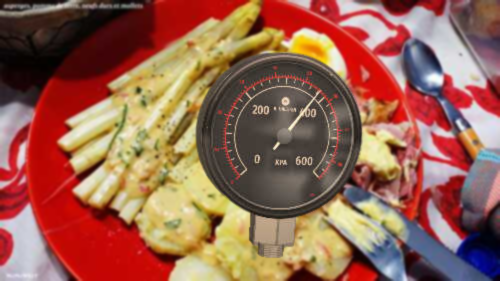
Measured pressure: 380 kPa
